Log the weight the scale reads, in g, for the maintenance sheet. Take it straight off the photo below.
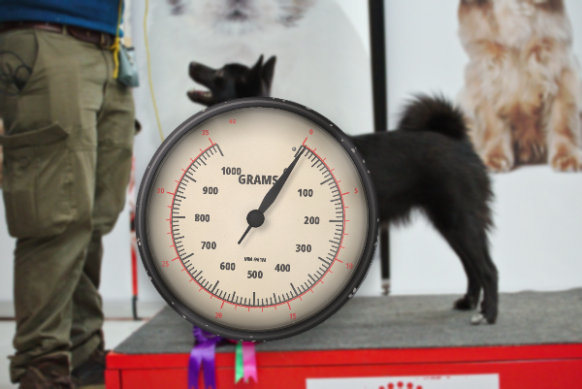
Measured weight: 10 g
